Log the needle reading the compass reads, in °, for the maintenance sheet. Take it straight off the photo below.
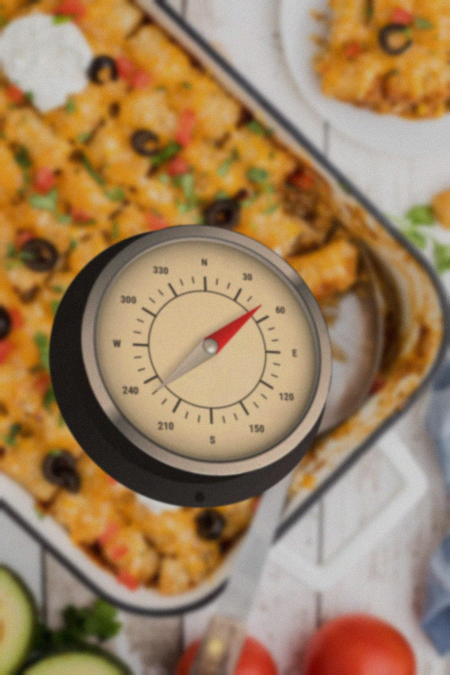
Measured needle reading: 50 °
